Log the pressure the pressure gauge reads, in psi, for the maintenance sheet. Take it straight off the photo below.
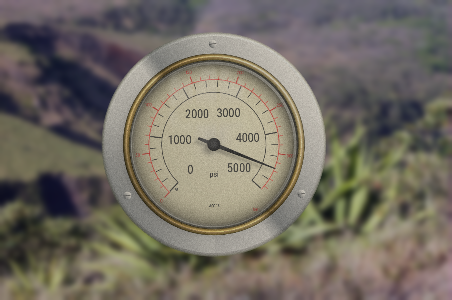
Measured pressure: 4600 psi
